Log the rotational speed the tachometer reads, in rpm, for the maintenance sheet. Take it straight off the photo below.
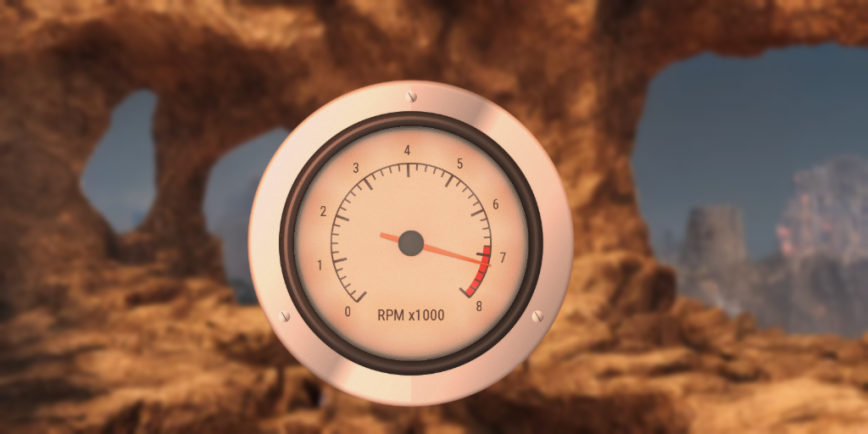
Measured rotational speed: 7200 rpm
